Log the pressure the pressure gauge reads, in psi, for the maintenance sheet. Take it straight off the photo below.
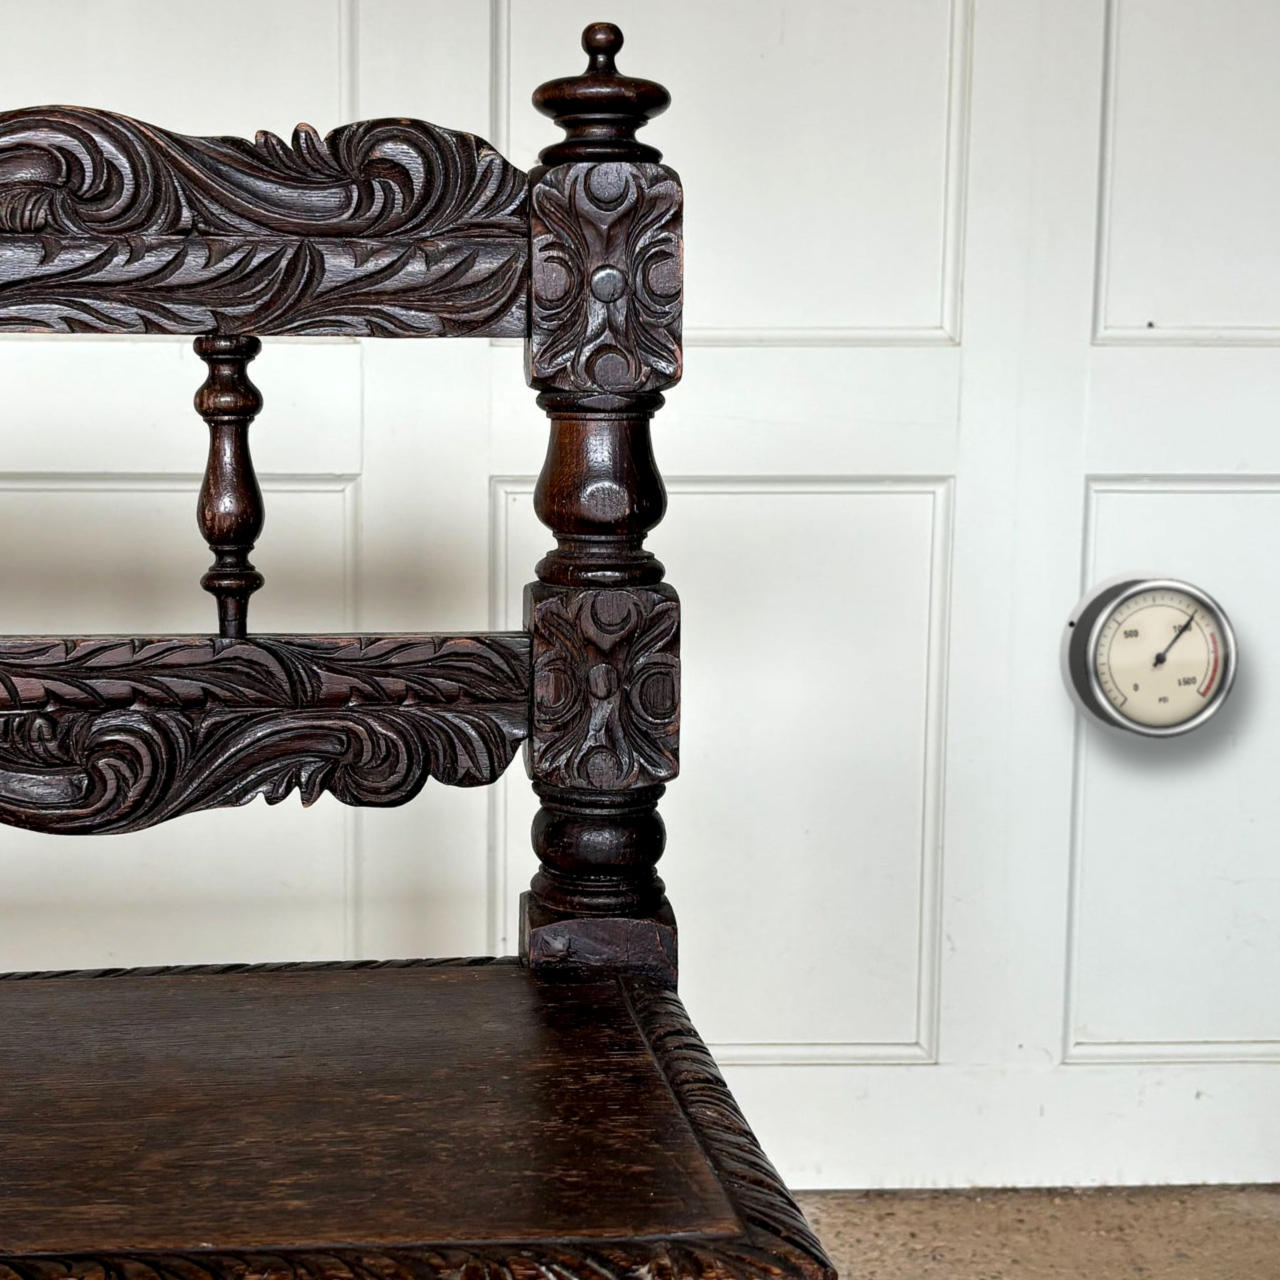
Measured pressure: 1000 psi
